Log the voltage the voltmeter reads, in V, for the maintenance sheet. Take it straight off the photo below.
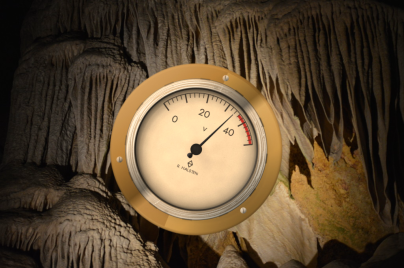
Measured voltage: 34 V
